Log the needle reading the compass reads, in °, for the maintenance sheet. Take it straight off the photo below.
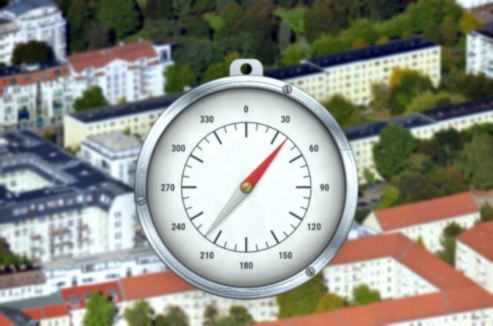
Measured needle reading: 40 °
